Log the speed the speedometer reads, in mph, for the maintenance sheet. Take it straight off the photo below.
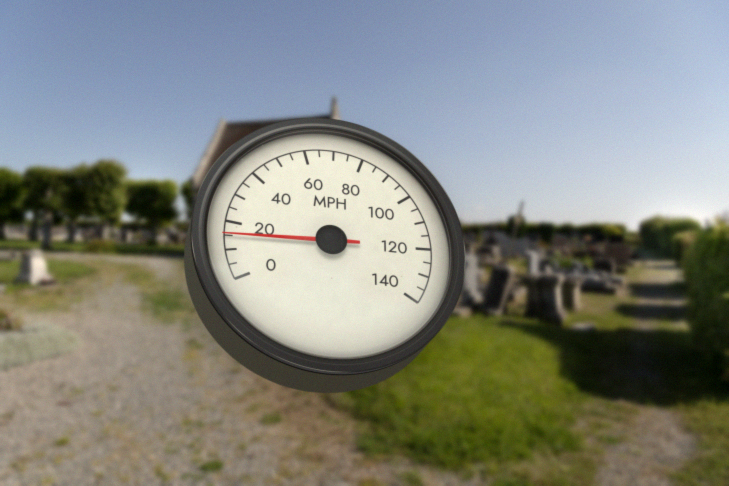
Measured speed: 15 mph
